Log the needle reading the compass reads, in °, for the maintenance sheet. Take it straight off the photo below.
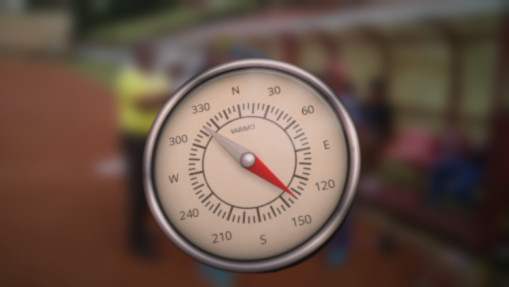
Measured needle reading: 140 °
